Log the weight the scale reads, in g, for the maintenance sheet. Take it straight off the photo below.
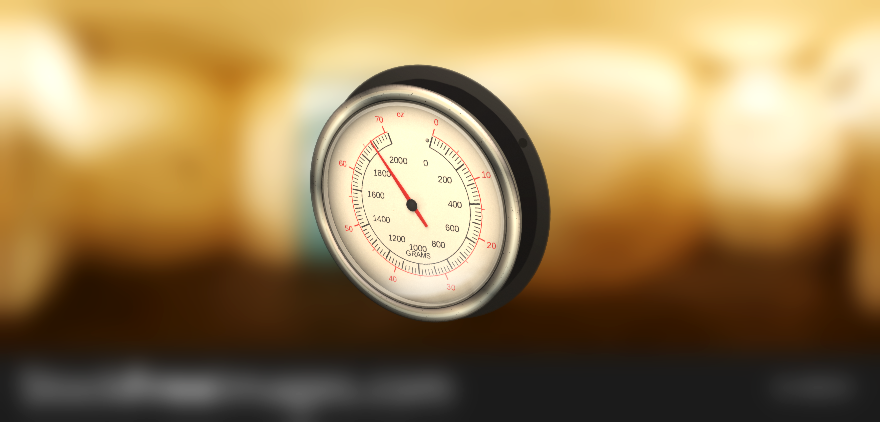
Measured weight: 1900 g
